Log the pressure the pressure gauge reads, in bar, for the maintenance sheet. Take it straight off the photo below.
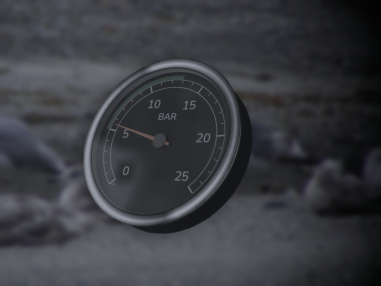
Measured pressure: 5.5 bar
